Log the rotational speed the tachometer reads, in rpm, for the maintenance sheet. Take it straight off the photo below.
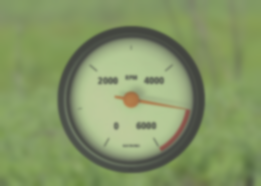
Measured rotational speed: 5000 rpm
